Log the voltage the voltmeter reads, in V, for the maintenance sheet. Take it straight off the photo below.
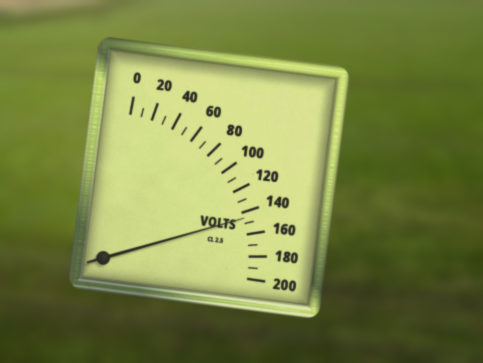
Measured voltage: 145 V
